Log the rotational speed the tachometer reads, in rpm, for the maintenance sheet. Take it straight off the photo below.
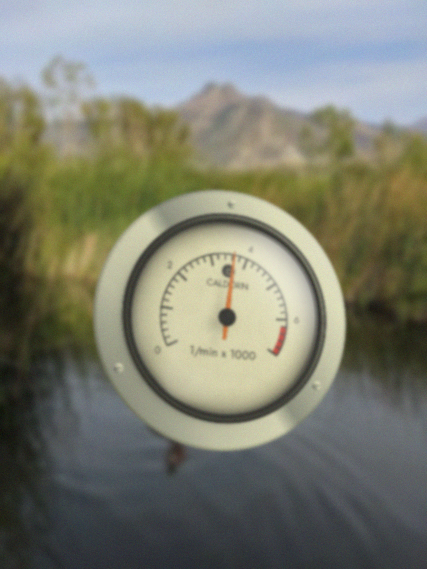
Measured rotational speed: 3600 rpm
